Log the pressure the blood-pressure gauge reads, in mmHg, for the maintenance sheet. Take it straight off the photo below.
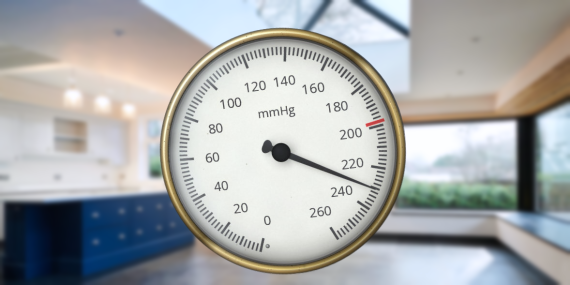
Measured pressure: 230 mmHg
